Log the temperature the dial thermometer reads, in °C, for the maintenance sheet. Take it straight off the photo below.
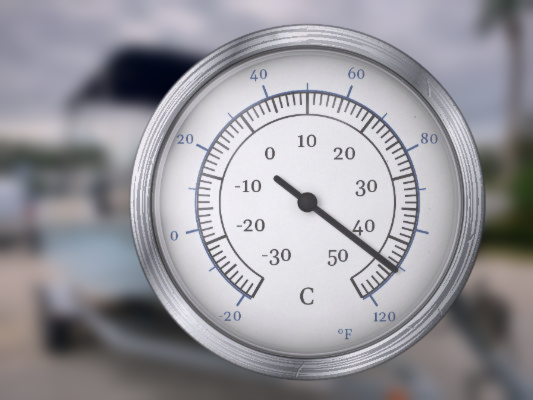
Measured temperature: 44 °C
